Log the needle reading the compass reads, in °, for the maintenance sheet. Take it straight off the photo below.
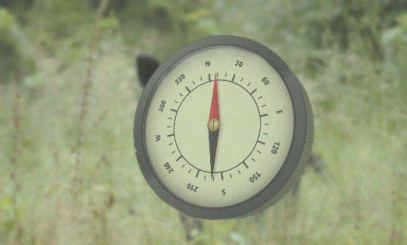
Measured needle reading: 10 °
